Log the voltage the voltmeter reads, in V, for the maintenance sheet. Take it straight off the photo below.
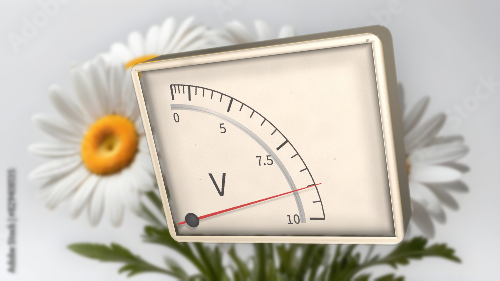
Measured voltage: 9 V
